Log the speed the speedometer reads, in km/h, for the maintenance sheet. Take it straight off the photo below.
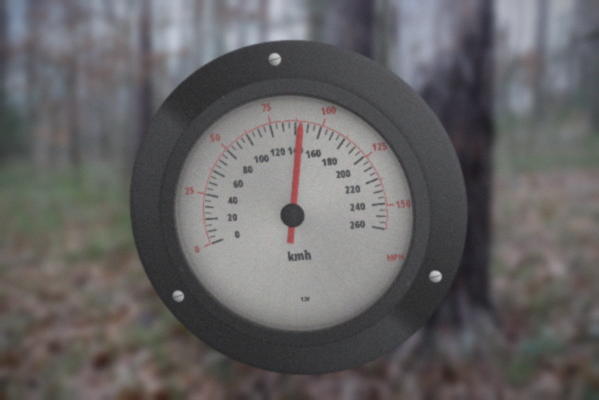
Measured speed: 145 km/h
